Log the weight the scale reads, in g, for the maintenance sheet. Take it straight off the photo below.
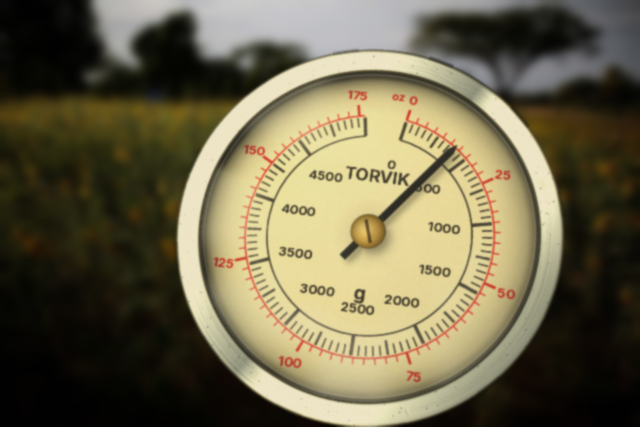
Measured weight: 400 g
